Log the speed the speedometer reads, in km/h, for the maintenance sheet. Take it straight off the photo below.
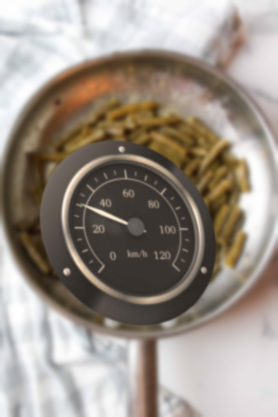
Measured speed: 30 km/h
